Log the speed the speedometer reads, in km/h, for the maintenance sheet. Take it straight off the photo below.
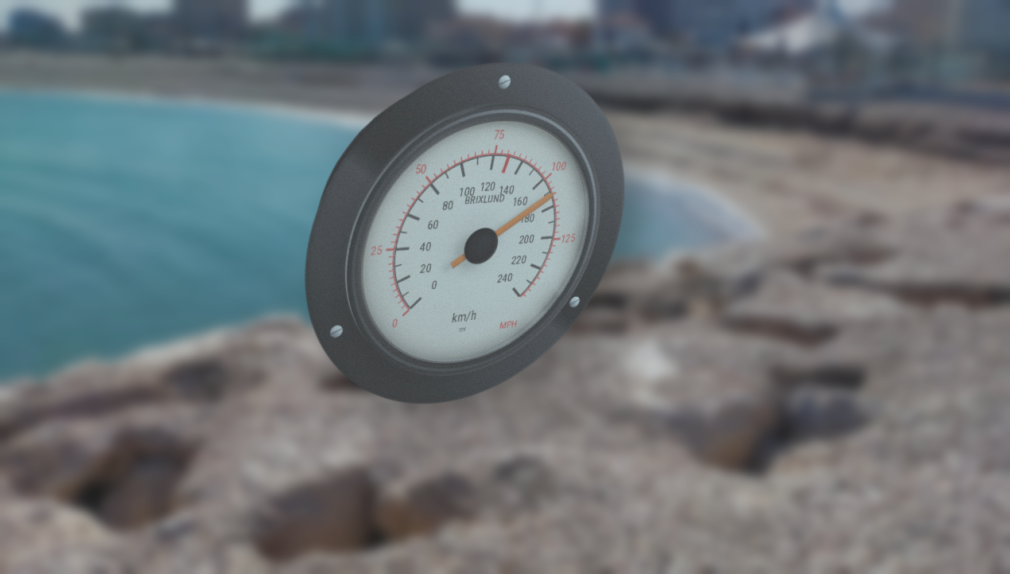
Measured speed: 170 km/h
